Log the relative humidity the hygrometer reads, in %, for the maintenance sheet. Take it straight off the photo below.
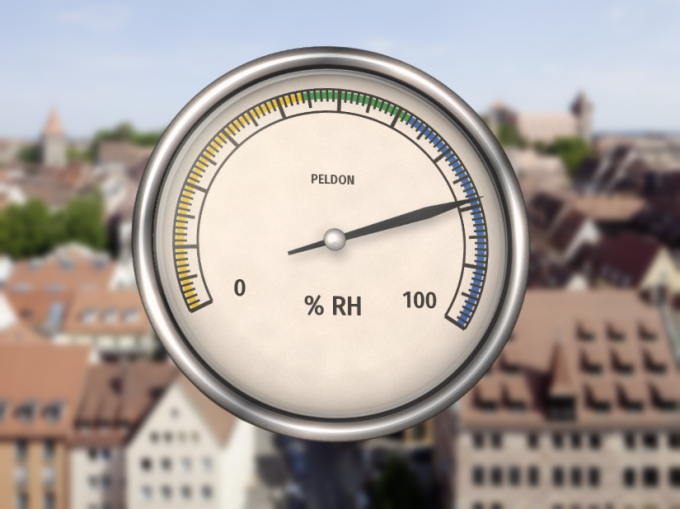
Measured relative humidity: 79 %
